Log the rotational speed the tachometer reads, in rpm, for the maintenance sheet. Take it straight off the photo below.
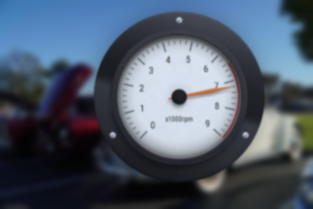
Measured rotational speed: 7200 rpm
